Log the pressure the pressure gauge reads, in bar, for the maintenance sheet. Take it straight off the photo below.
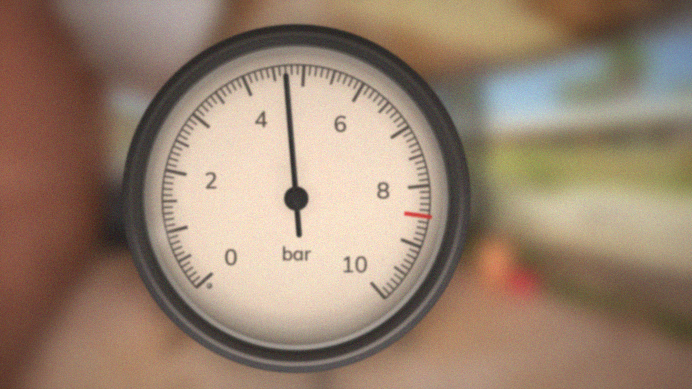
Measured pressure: 4.7 bar
